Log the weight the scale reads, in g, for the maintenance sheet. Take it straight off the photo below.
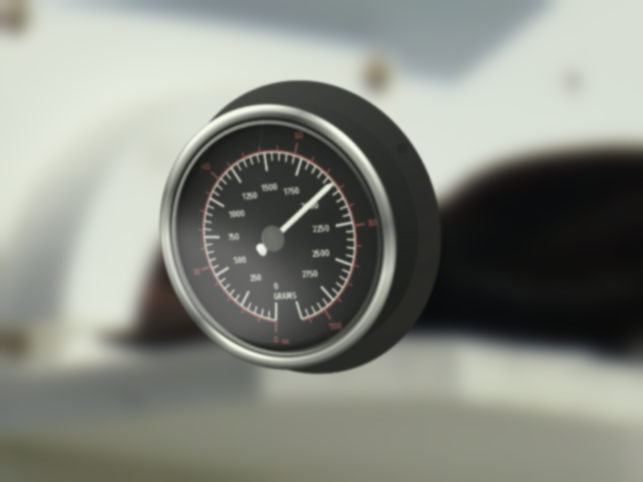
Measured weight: 2000 g
